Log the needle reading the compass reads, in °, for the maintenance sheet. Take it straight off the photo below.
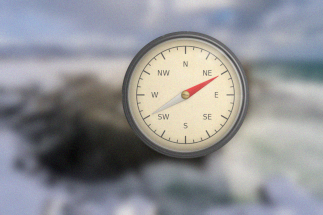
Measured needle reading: 60 °
